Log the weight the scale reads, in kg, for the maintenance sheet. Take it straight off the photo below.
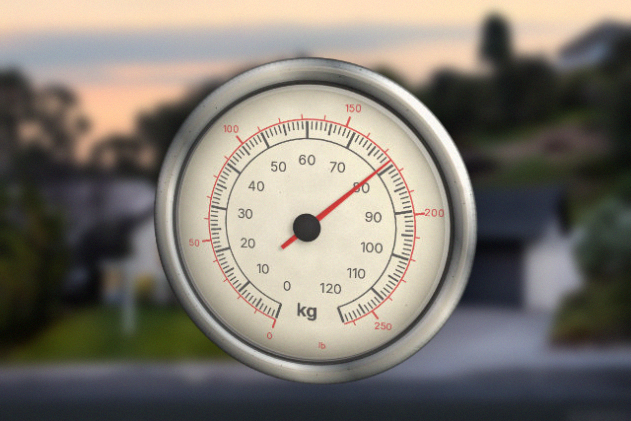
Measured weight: 79 kg
